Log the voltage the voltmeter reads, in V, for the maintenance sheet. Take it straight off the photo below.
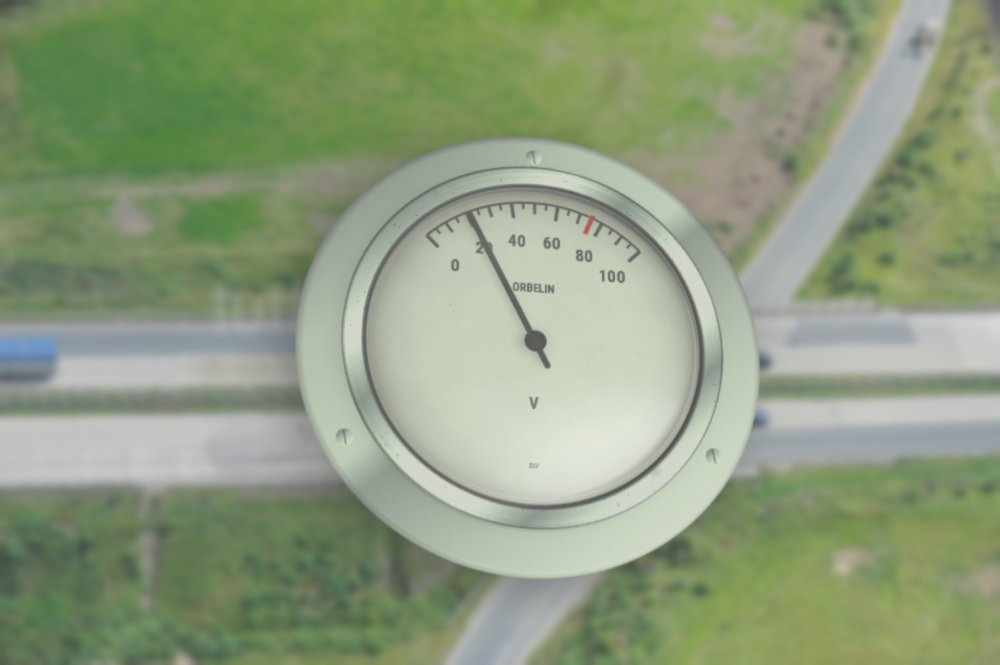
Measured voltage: 20 V
